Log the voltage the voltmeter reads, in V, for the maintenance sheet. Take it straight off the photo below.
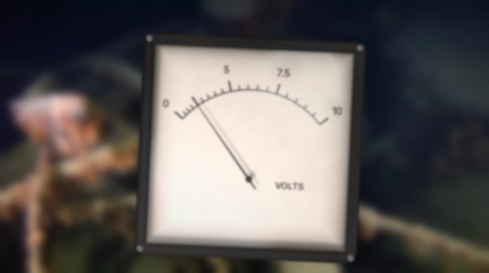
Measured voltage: 2.5 V
